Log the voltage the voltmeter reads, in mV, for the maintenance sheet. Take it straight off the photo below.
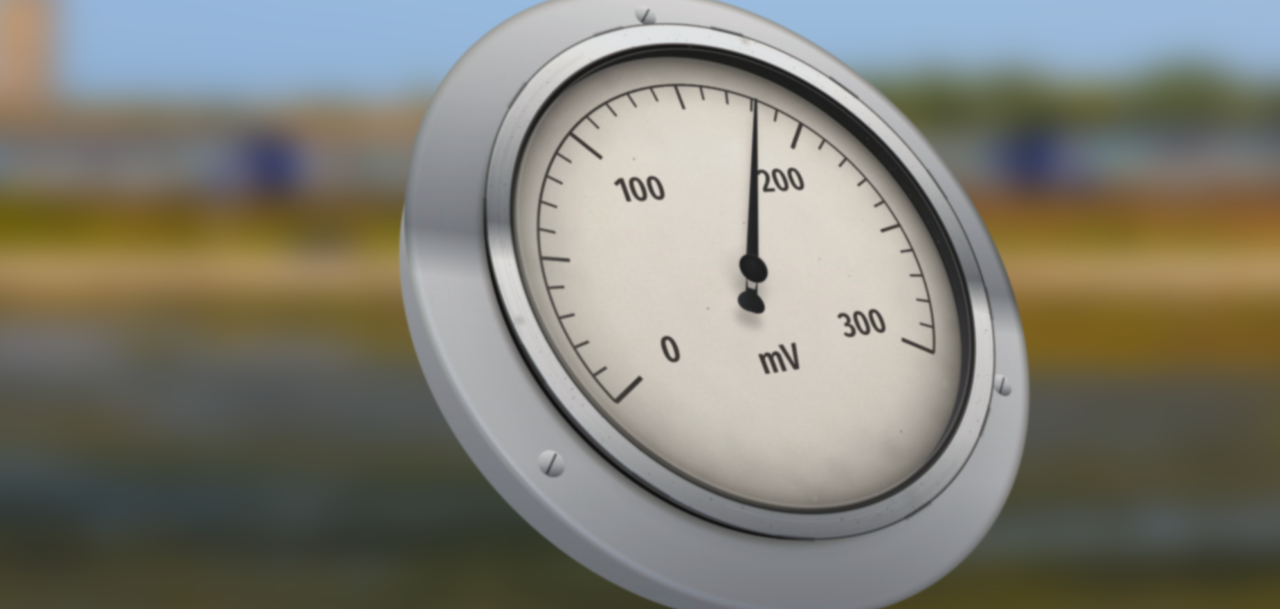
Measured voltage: 180 mV
